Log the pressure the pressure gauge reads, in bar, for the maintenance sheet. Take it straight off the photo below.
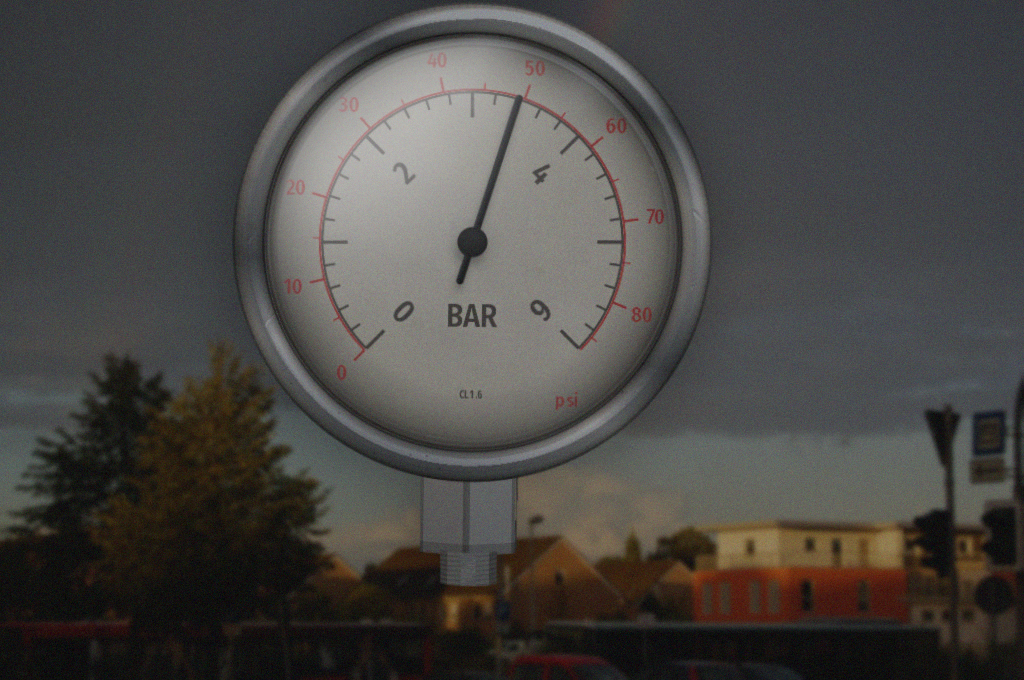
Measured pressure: 3.4 bar
